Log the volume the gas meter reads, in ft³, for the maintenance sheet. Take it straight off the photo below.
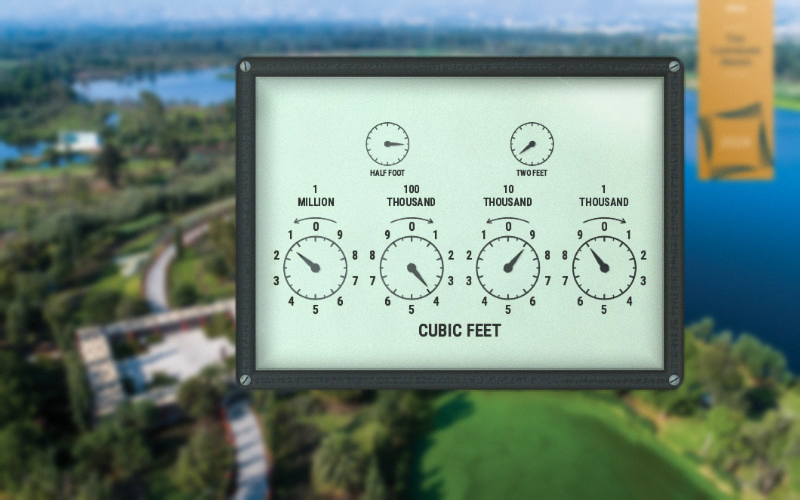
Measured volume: 138900 ft³
